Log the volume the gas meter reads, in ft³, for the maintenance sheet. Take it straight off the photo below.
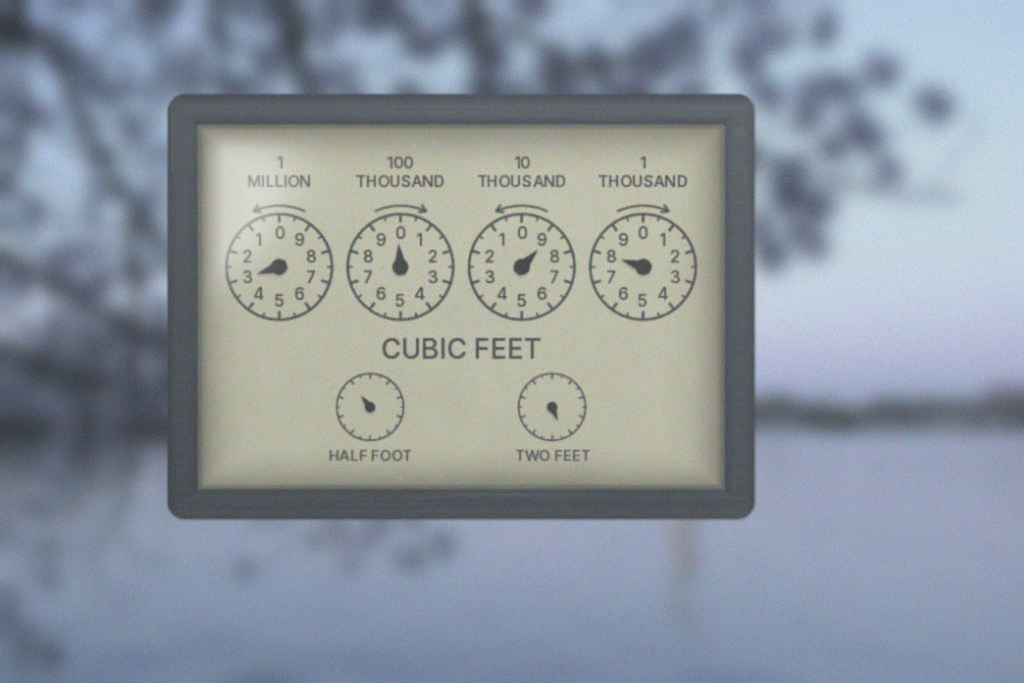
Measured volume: 298800 ft³
